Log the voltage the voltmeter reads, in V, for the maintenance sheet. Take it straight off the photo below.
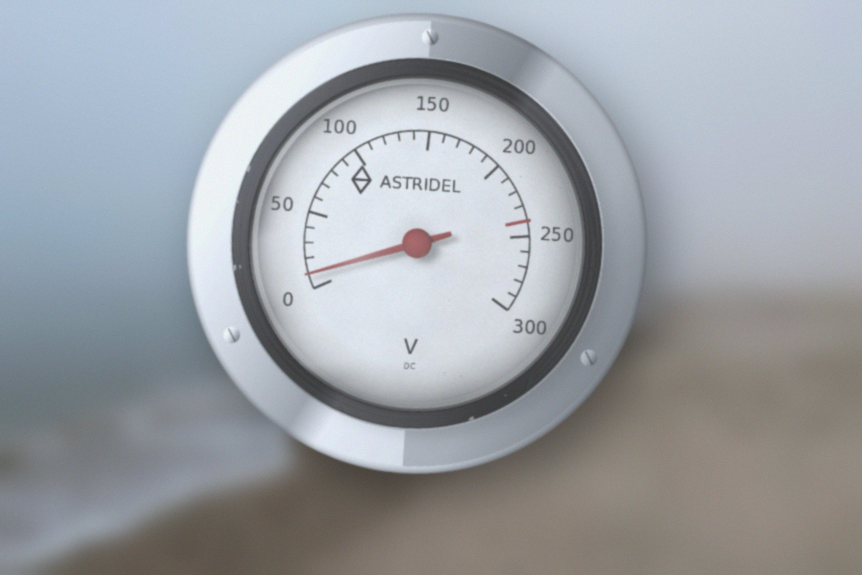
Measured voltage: 10 V
